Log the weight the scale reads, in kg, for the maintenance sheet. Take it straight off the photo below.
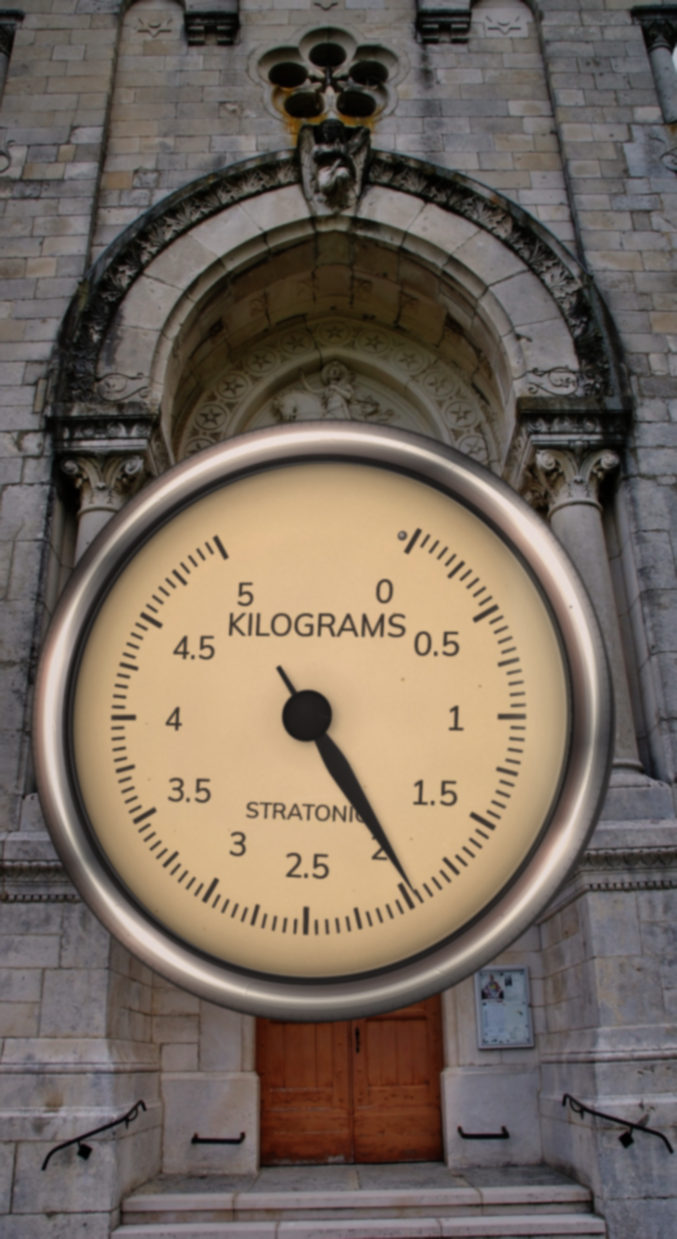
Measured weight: 1.95 kg
